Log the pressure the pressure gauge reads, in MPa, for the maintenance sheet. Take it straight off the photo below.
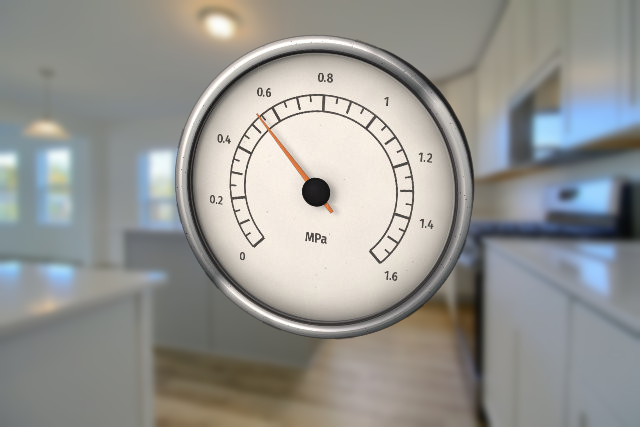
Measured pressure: 0.55 MPa
